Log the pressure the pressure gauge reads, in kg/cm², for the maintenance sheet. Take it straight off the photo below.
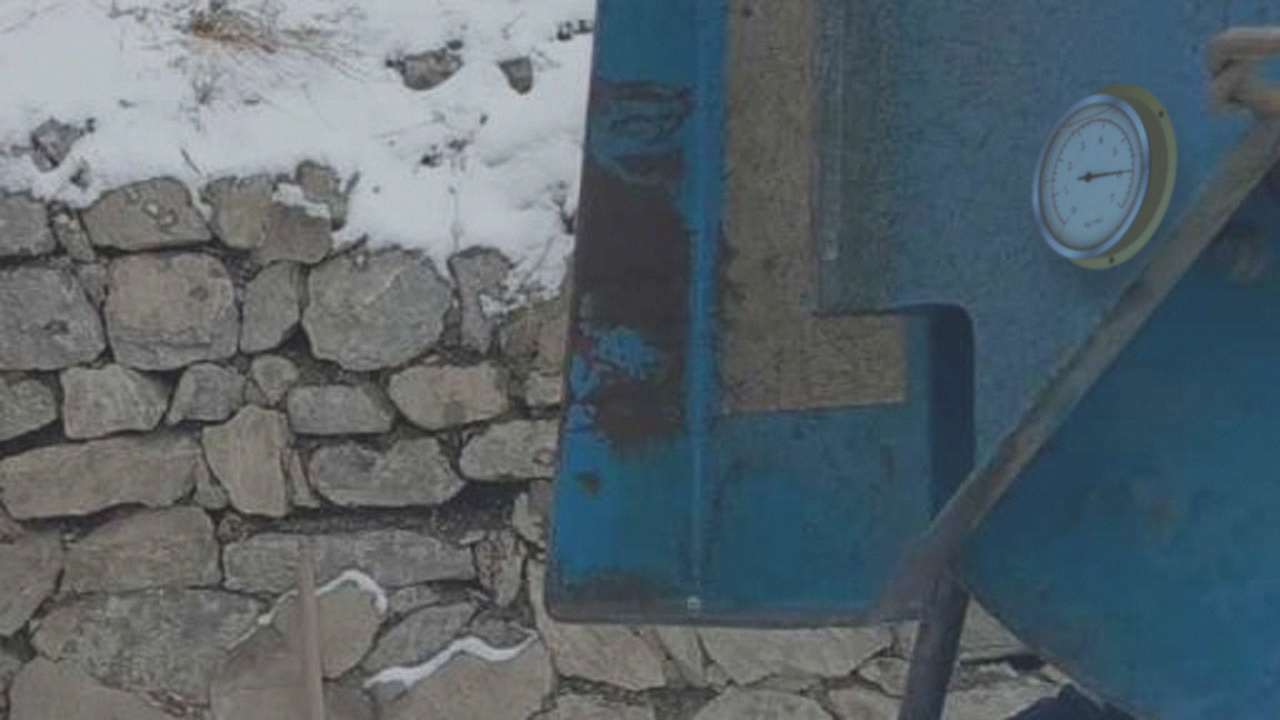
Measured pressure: 6 kg/cm²
